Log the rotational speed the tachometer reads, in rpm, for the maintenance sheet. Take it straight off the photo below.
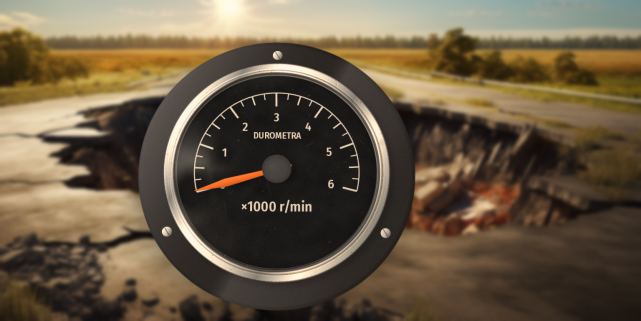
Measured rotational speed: 0 rpm
